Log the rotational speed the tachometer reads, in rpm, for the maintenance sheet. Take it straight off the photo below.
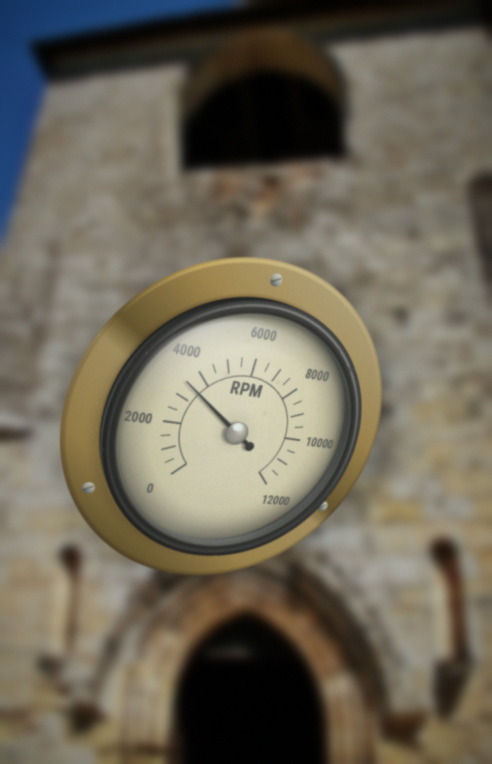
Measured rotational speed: 3500 rpm
